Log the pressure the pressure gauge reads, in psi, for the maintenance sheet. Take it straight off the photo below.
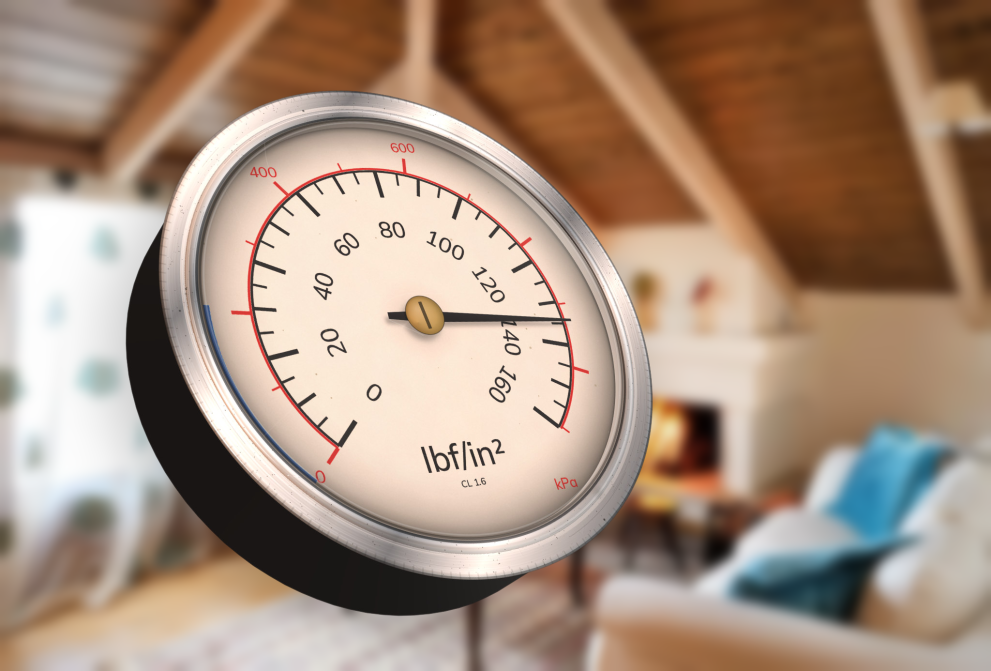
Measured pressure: 135 psi
